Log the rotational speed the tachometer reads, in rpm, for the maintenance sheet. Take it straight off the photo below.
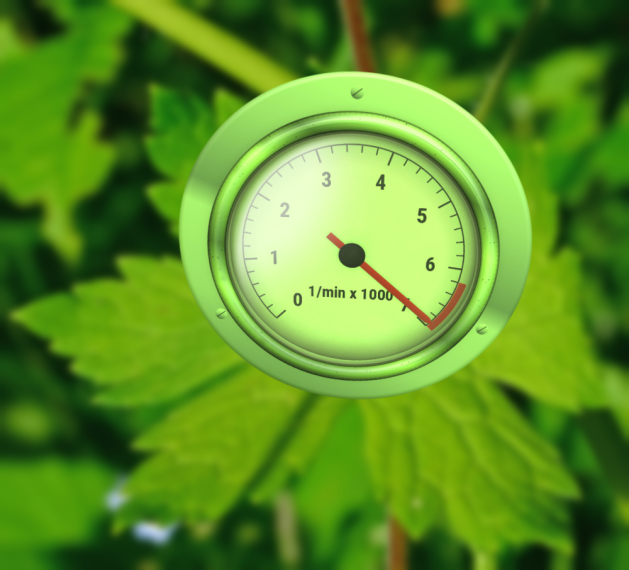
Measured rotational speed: 6900 rpm
